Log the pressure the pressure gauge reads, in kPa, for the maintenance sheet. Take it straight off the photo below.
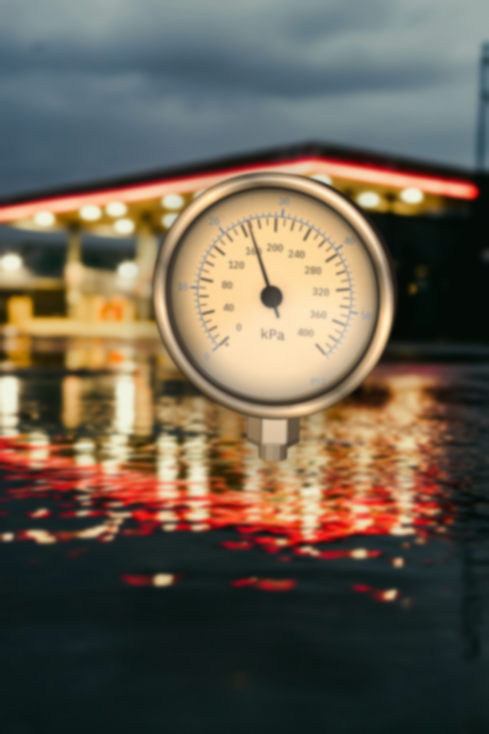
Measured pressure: 170 kPa
